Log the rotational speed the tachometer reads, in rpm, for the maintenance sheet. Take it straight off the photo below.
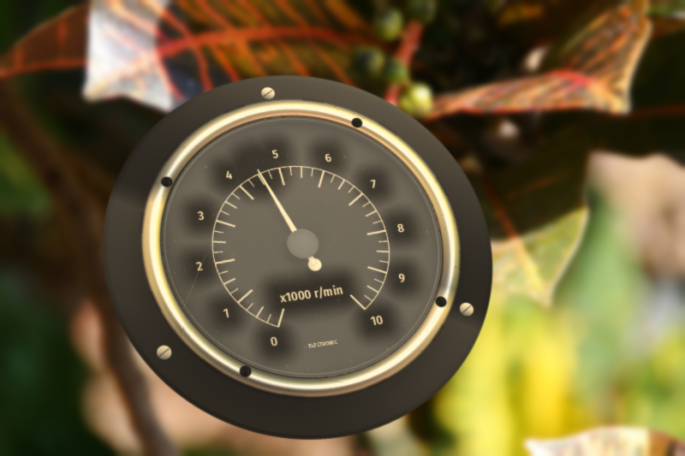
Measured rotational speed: 4500 rpm
